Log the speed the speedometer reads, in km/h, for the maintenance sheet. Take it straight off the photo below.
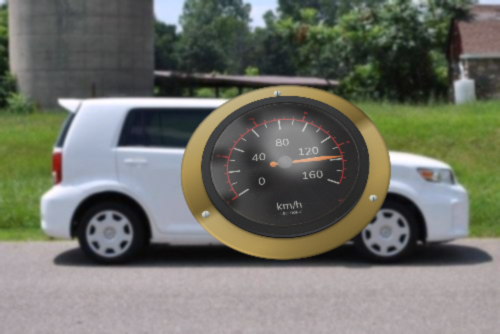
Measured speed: 140 km/h
